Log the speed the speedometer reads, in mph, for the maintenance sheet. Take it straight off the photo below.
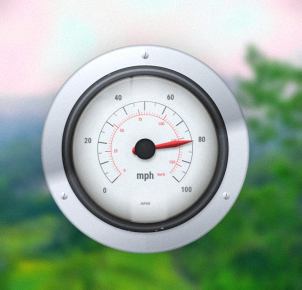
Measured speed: 80 mph
